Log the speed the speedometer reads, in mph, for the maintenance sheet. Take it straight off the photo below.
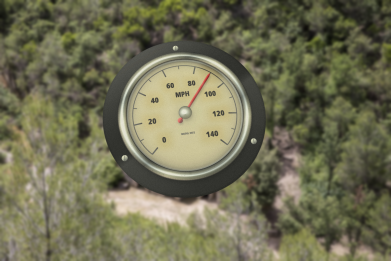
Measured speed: 90 mph
